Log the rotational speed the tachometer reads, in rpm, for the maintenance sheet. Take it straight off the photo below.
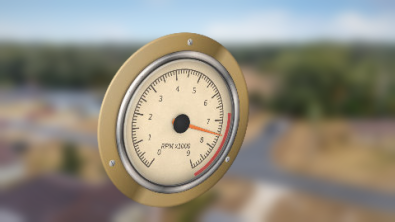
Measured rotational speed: 7500 rpm
